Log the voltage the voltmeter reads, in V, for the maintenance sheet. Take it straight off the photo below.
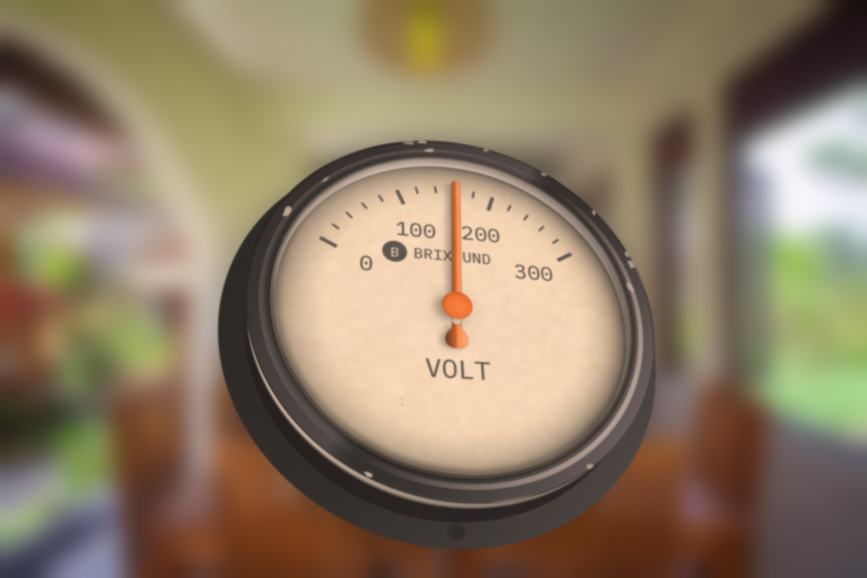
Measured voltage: 160 V
